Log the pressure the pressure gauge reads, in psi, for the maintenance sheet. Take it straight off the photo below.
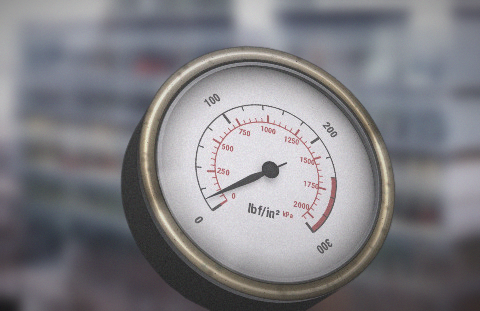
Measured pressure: 10 psi
